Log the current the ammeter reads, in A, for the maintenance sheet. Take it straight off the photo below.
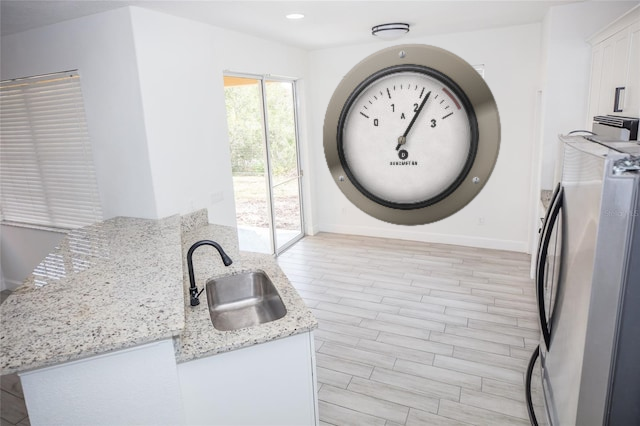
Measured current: 2.2 A
